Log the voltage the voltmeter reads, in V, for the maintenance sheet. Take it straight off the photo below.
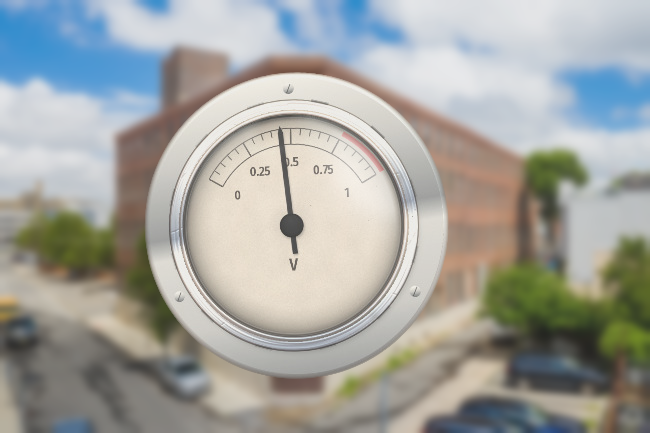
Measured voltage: 0.45 V
